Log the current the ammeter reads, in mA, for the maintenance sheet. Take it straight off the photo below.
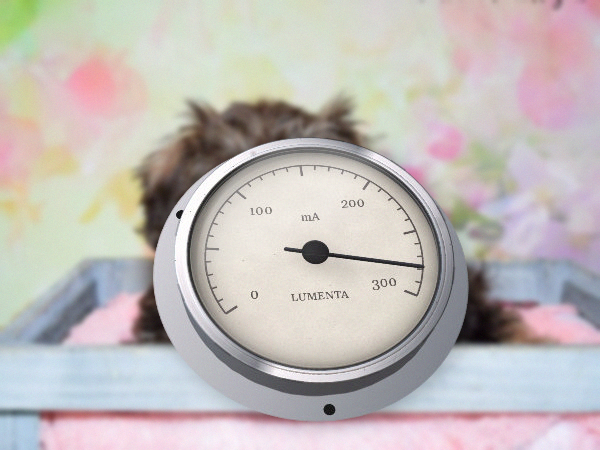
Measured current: 280 mA
